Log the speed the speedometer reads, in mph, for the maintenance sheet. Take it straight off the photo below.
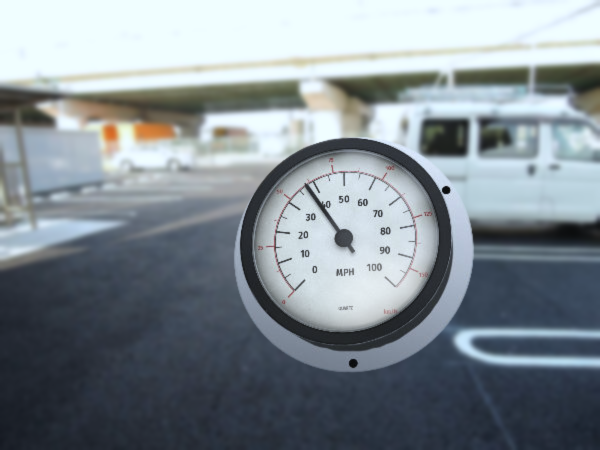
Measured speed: 37.5 mph
